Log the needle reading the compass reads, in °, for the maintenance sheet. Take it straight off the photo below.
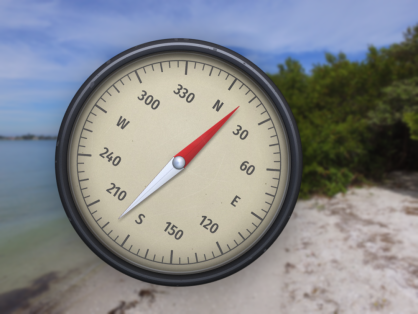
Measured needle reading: 12.5 °
